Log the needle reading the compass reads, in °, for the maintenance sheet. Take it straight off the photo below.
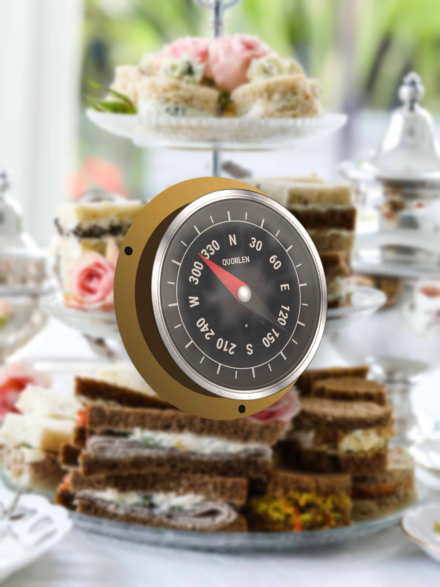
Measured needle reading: 315 °
